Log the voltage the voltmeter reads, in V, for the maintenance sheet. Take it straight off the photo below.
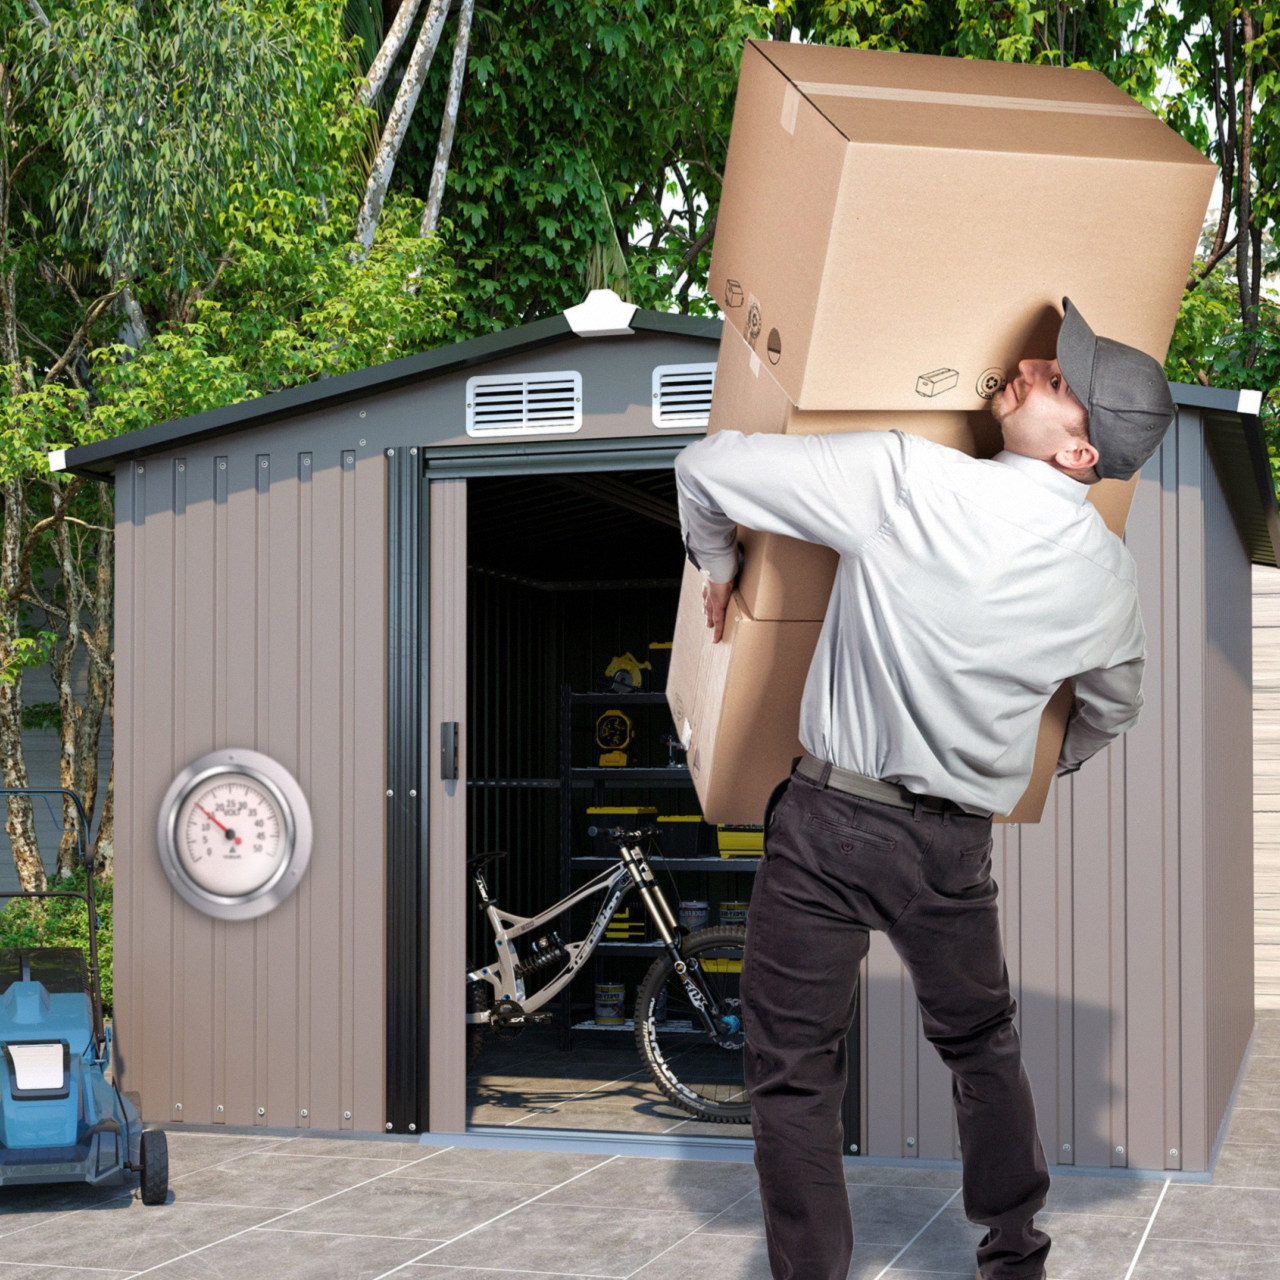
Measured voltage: 15 V
